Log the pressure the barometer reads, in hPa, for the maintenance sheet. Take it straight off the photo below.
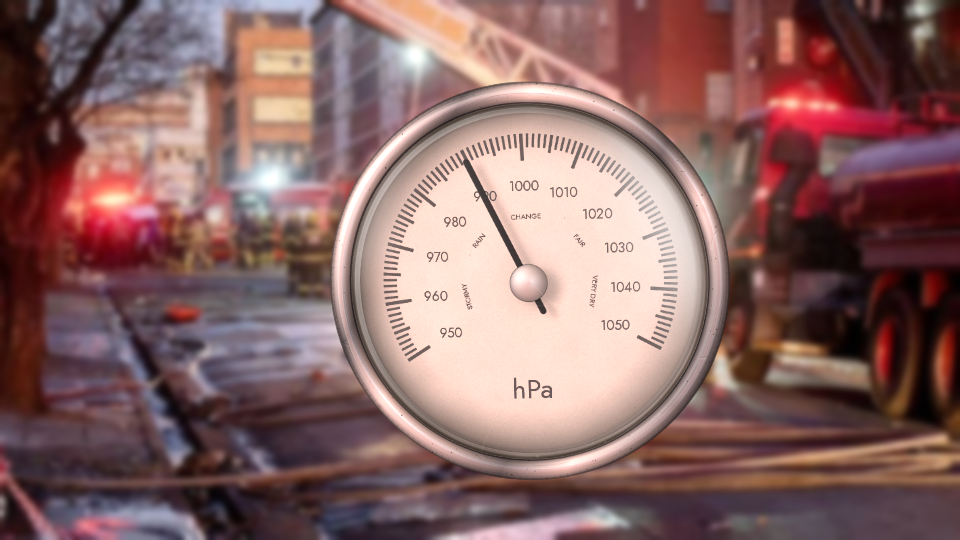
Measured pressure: 990 hPa
